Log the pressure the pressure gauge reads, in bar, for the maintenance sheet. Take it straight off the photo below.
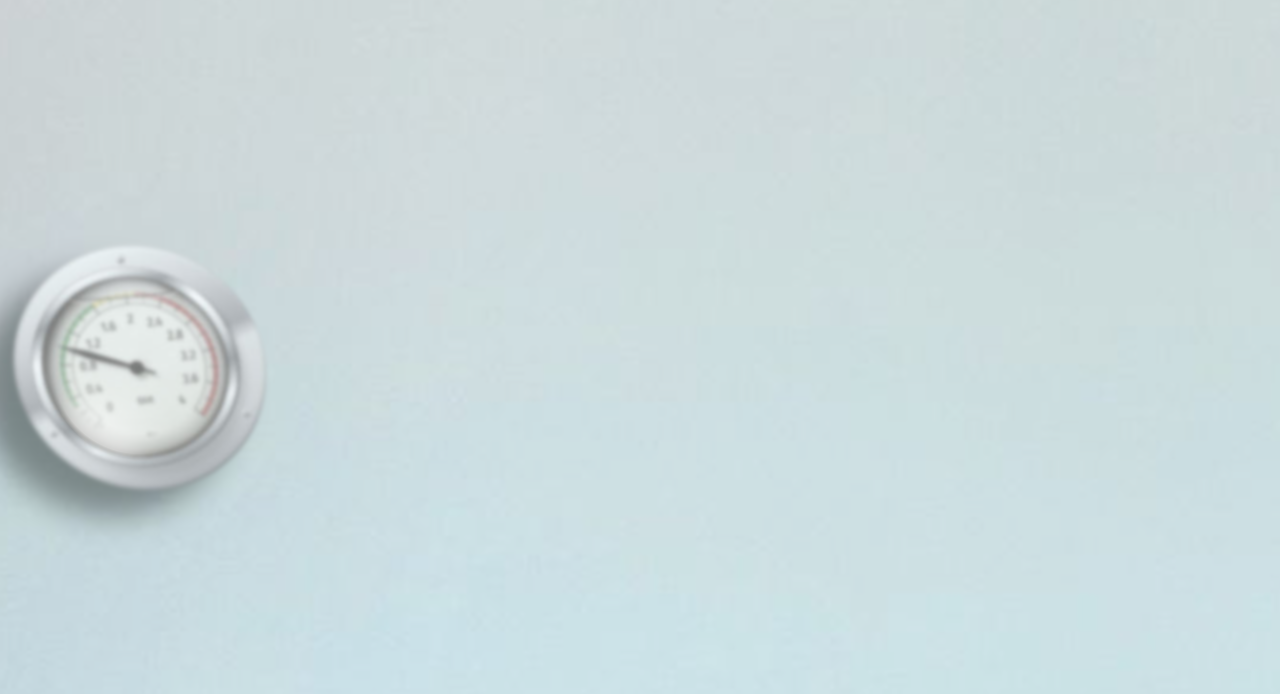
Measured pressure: 1 bar
